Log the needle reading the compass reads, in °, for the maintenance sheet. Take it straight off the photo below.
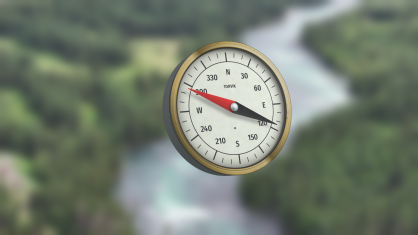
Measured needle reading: 295 °
